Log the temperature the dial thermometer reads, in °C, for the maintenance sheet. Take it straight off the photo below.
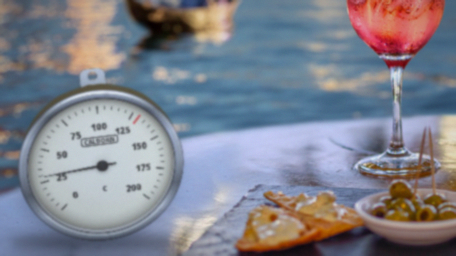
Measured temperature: 30 °C
